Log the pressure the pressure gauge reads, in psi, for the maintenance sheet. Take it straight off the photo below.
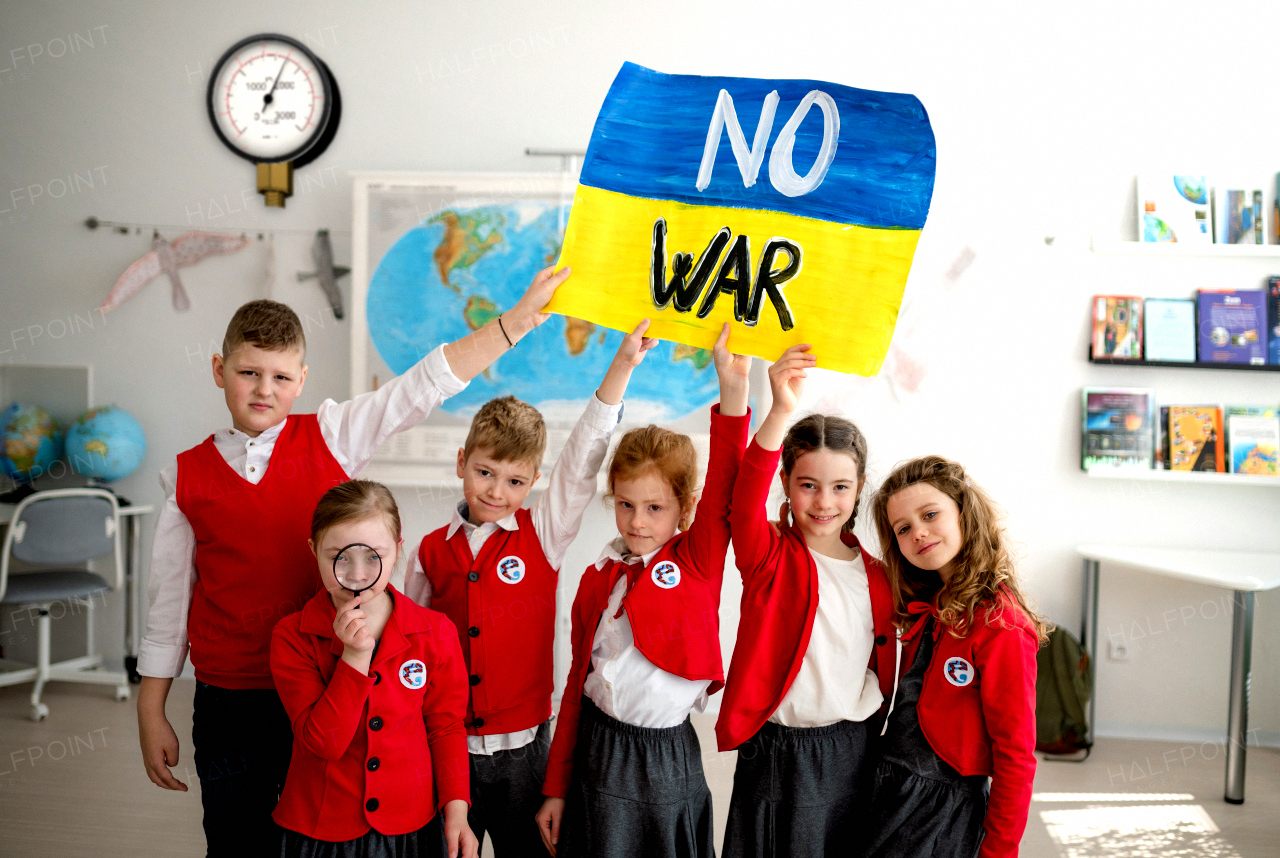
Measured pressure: 1800 psi
